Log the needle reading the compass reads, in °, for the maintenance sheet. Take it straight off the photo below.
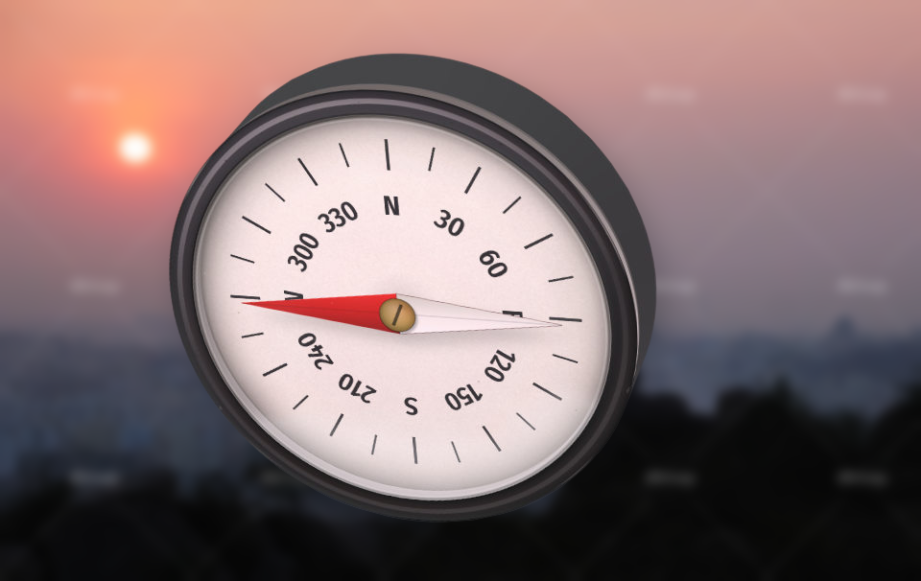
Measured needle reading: 270 °
